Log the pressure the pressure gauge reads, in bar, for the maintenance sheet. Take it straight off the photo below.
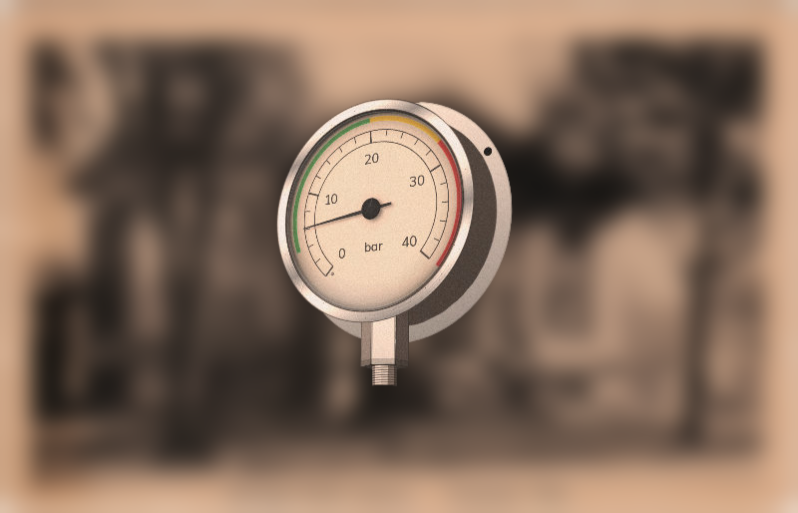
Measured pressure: 6 bar
